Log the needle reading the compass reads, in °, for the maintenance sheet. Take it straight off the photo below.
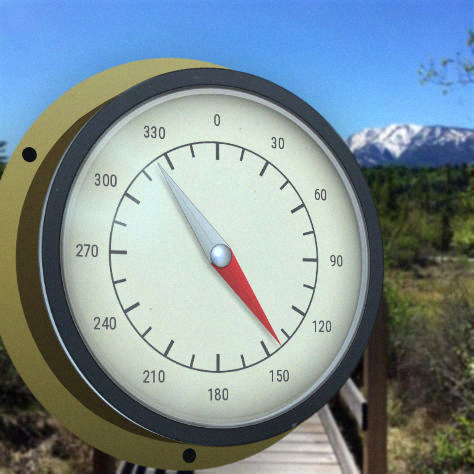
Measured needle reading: 142.5 °
